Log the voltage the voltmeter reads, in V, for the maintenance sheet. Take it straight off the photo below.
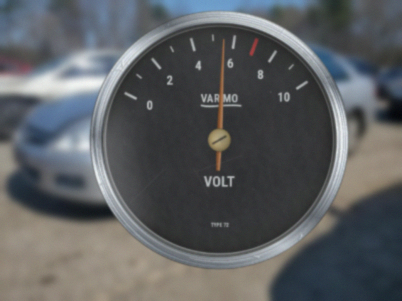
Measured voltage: 5.5 V
